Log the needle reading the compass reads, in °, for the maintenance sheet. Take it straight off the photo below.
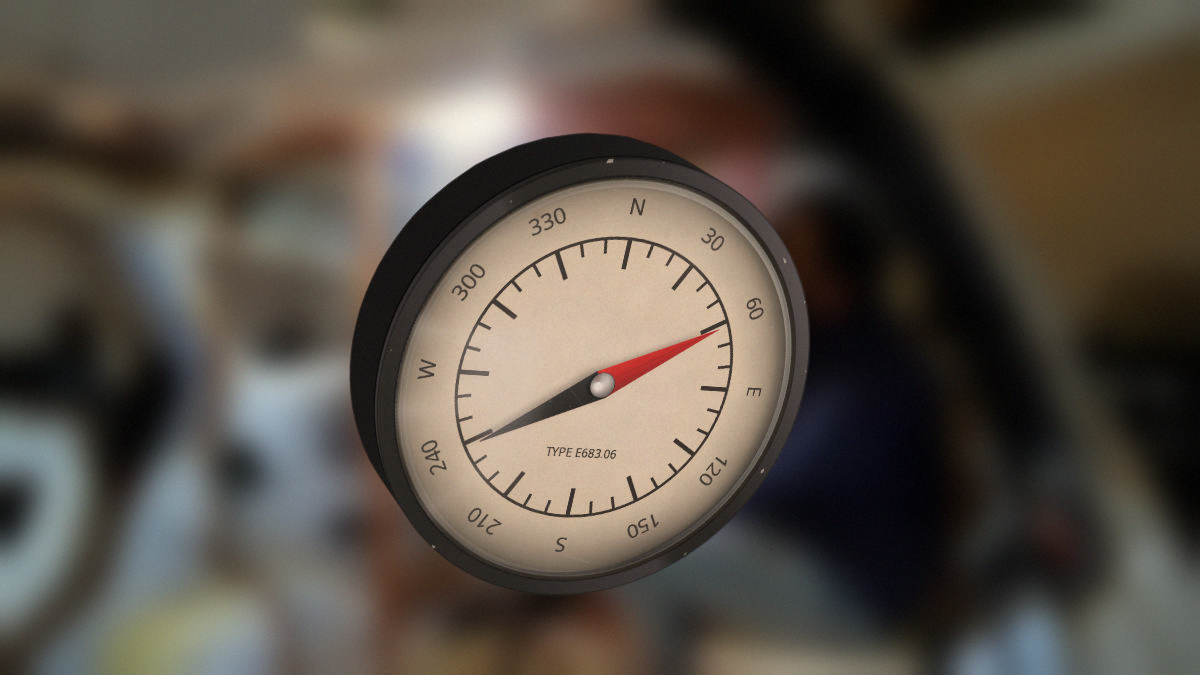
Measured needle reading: 60 °
